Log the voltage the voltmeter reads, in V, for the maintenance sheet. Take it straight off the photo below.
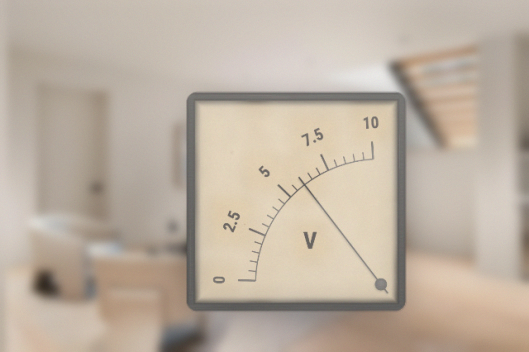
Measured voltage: 6 V
